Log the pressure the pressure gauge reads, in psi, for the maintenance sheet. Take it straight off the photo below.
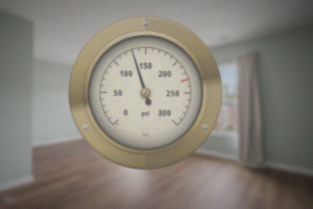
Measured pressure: 130 psi
